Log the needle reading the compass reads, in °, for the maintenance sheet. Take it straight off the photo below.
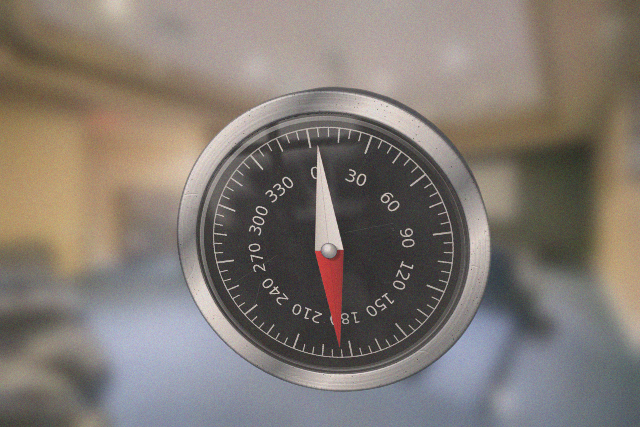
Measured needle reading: 185 °
